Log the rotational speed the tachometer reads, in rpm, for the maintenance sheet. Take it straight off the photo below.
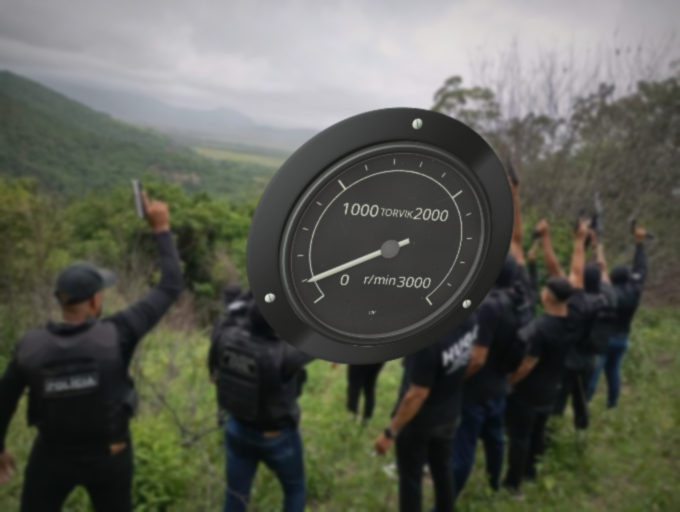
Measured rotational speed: 200 rpm
